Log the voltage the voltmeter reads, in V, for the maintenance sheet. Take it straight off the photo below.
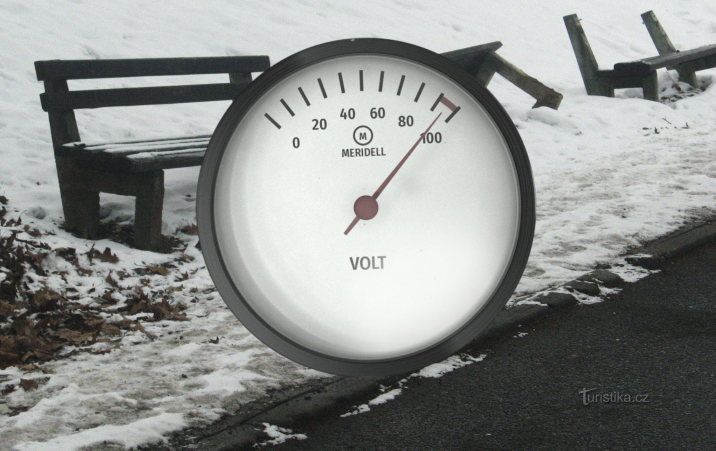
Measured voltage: 95 V
